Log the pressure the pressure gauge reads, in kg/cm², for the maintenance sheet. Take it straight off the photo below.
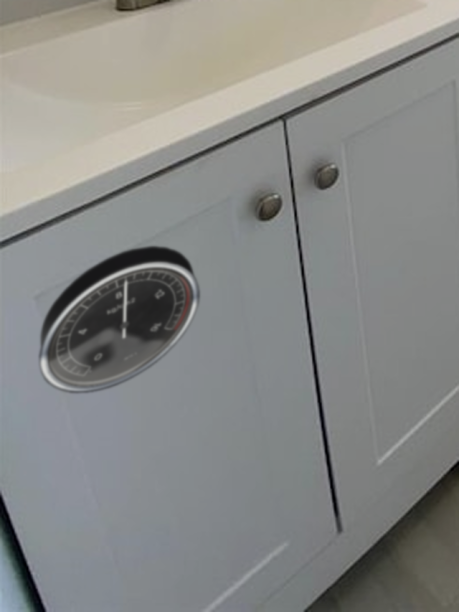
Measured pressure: 8.5 kg/cm²
